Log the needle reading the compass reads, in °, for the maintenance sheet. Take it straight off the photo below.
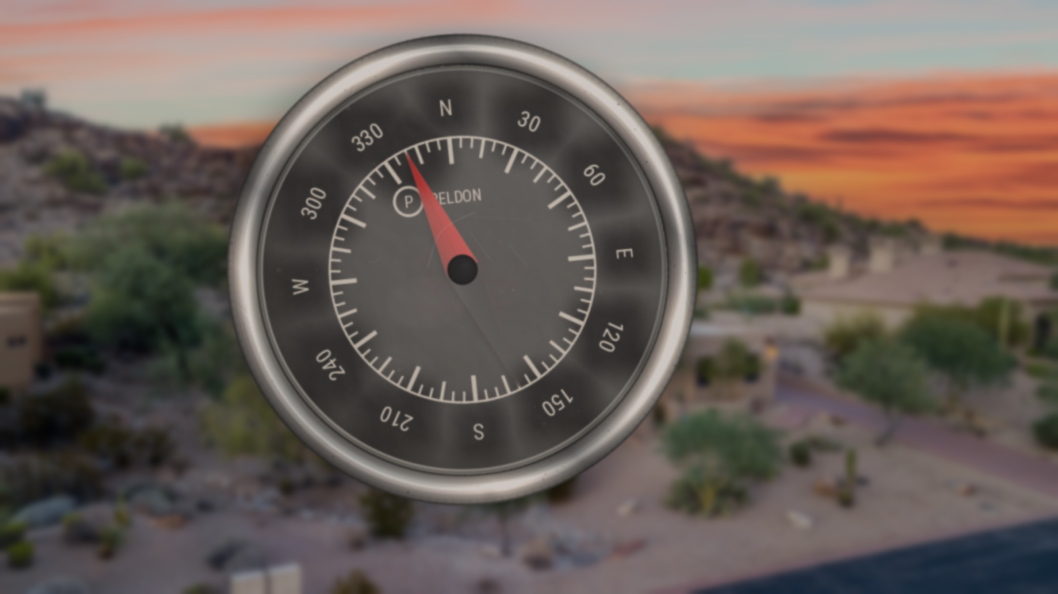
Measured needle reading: 340 °
